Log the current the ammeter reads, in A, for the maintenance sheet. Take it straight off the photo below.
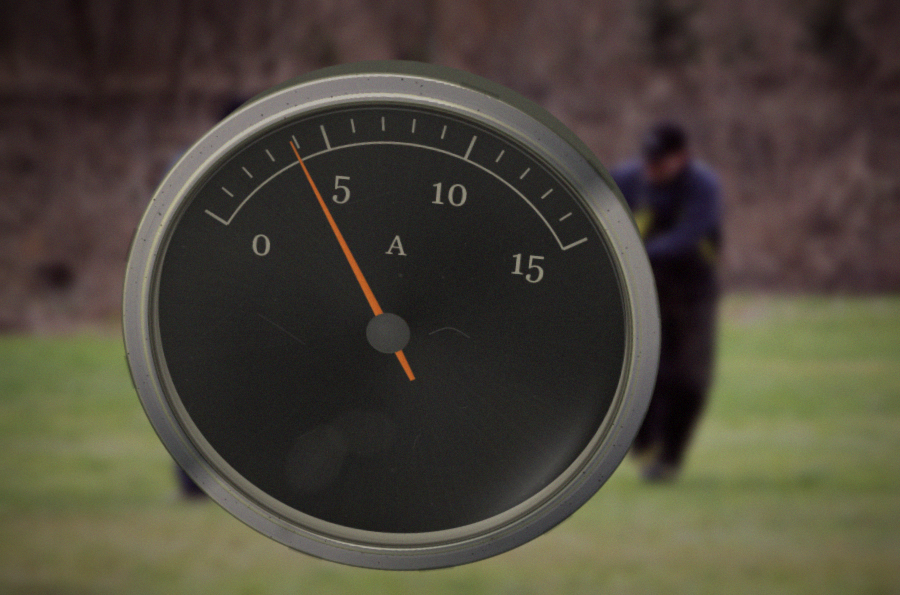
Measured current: 4 A
